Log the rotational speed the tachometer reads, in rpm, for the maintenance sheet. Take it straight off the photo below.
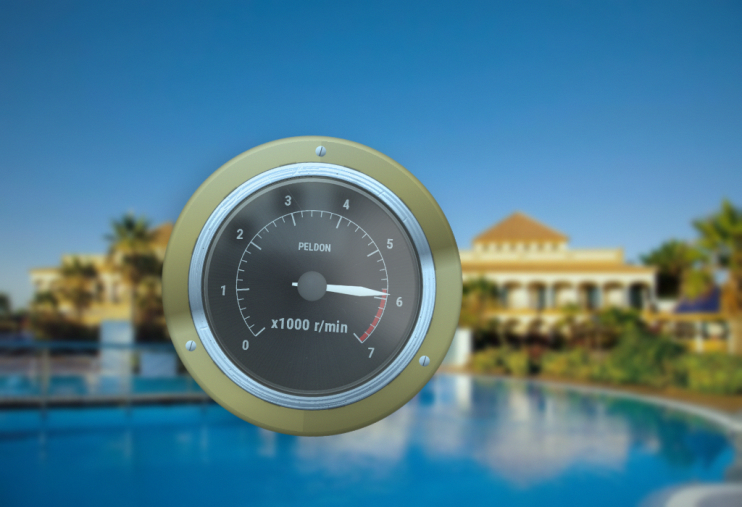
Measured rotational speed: 5900 rpm
